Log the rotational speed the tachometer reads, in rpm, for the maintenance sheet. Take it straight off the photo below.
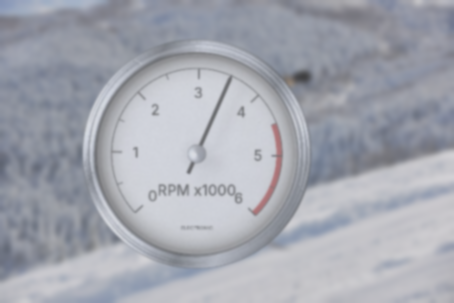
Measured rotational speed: 3500 rpm
